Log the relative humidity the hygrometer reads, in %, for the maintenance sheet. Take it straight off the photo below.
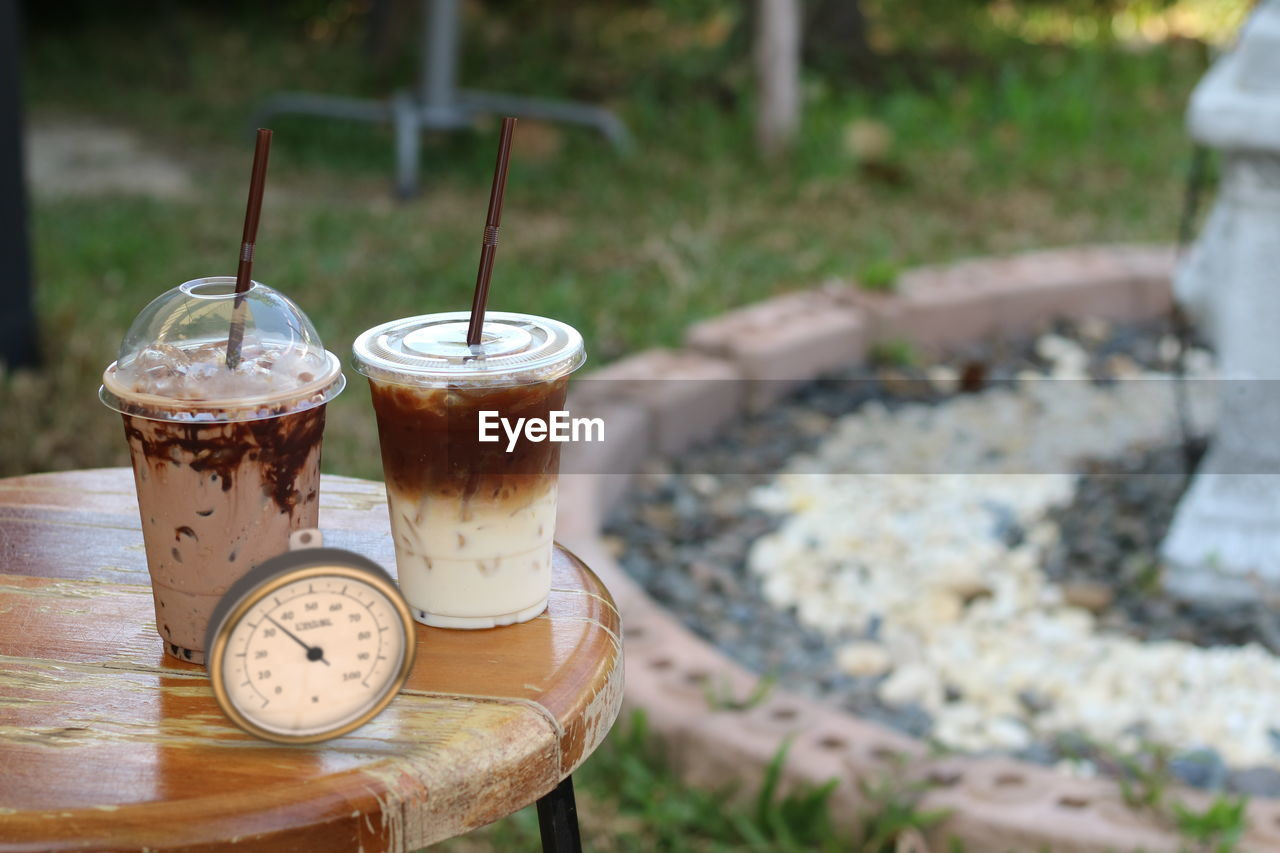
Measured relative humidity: 35 %
